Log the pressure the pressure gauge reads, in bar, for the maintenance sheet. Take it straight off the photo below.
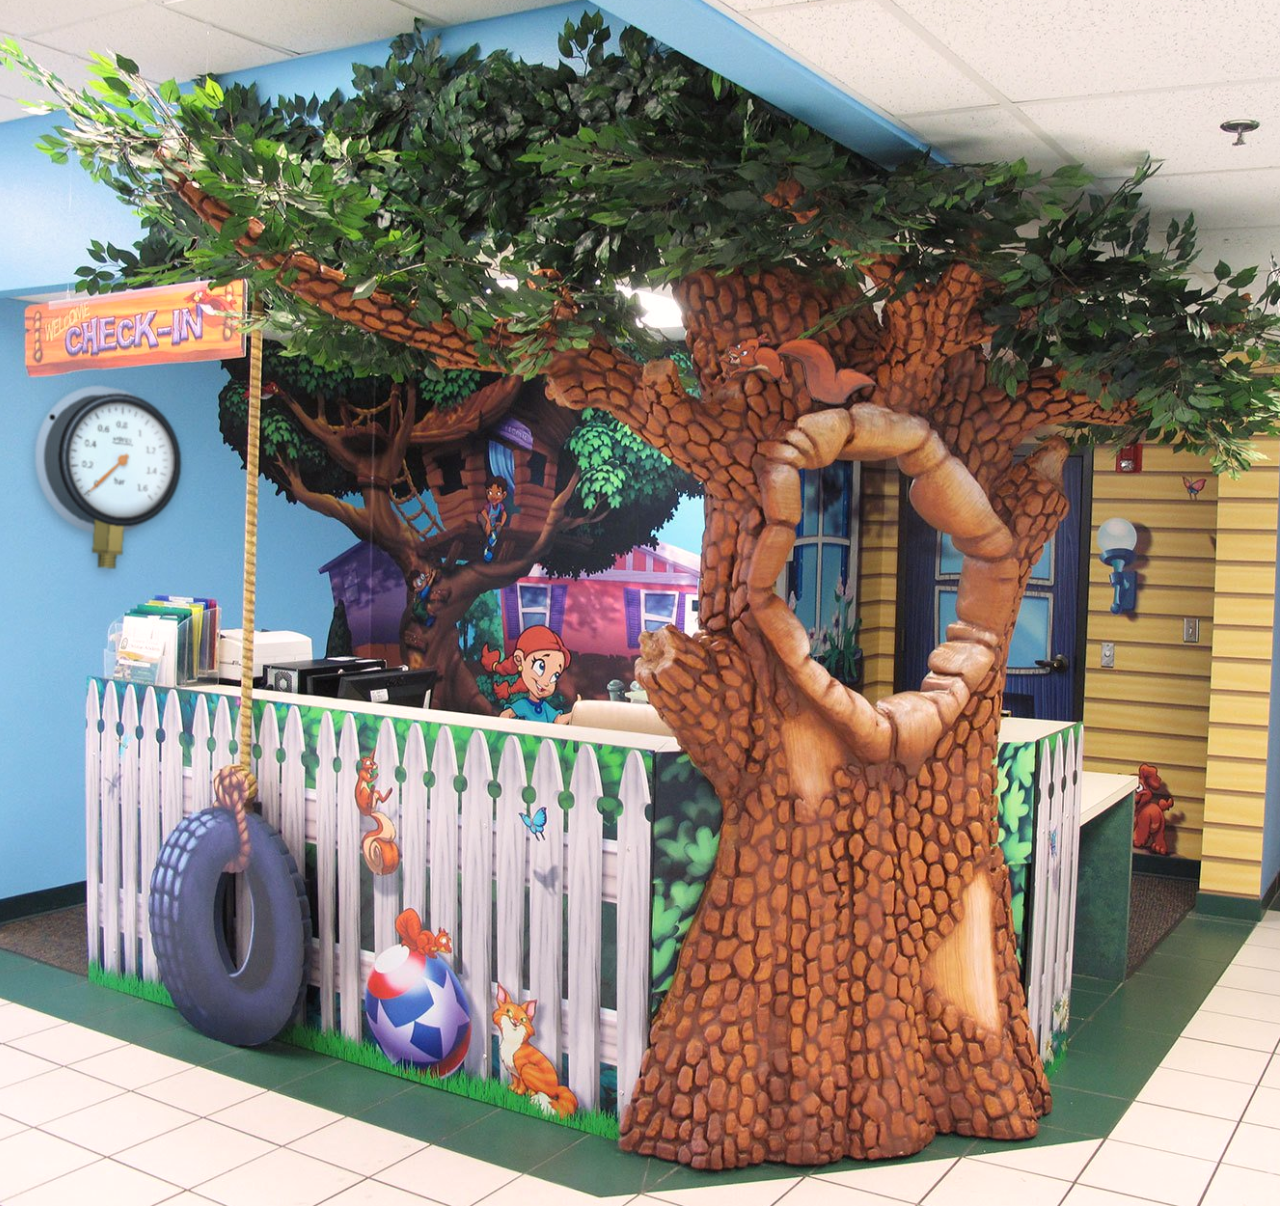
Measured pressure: 0 bar
